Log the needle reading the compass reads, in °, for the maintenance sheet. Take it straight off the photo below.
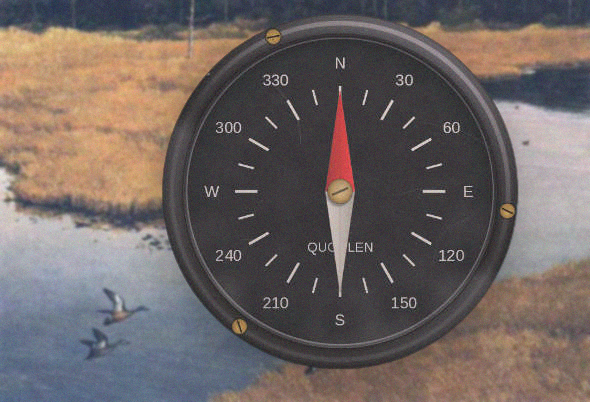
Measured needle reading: 0 °
